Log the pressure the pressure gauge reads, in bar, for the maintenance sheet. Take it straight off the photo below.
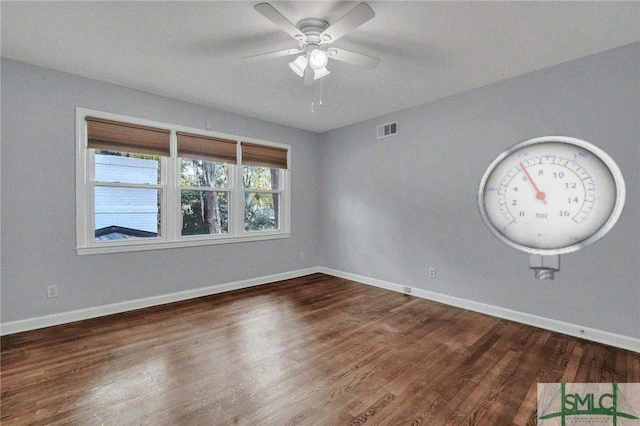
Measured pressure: 6.5 bar
